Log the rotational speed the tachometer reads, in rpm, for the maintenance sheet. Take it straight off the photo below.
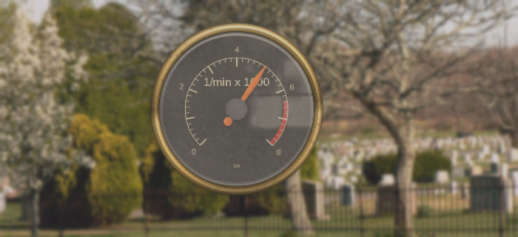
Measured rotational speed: 5000 rpm
